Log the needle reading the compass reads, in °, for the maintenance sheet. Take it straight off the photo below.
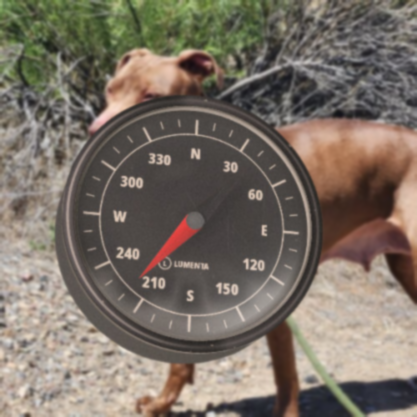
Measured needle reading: 220 °
